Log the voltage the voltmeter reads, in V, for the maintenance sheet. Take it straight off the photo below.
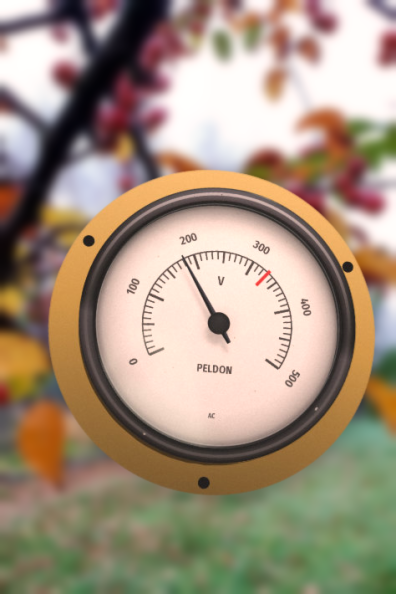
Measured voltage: 180 V
